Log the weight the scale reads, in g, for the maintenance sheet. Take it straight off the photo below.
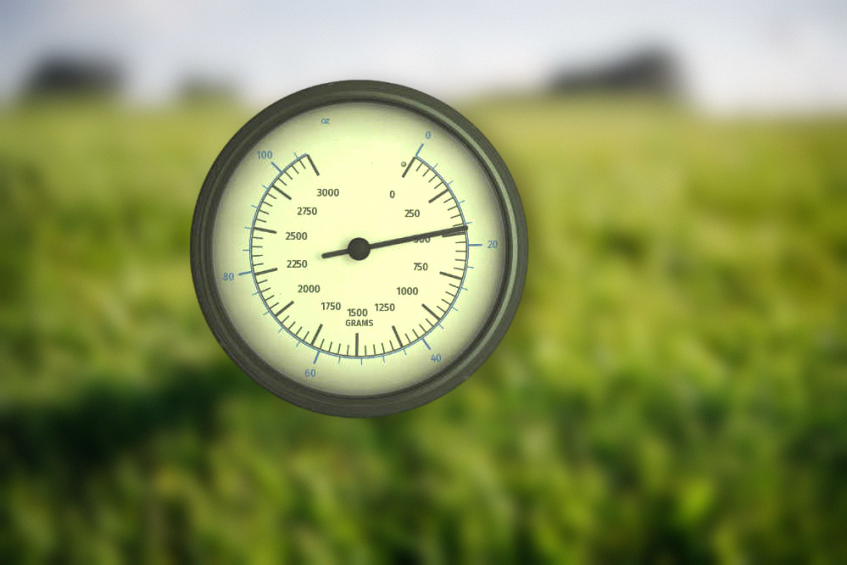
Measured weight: 475 g
